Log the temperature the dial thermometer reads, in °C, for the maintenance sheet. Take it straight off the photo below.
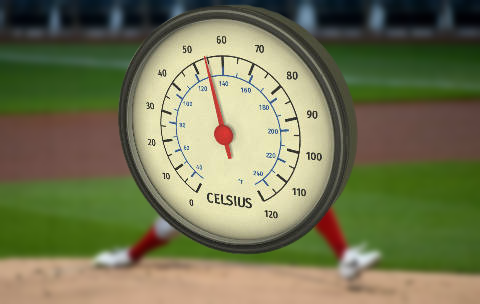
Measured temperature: 55 °C
